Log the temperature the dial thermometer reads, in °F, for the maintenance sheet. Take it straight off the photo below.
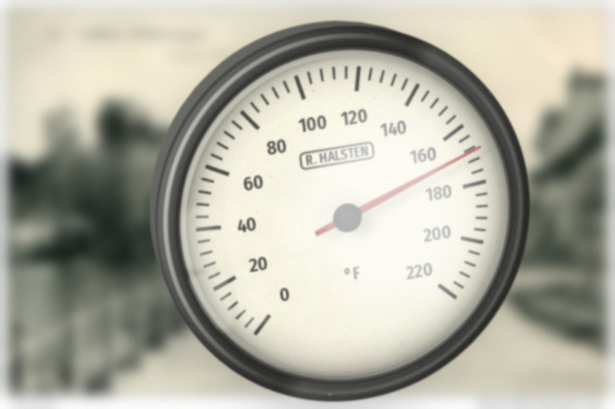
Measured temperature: 168 °F
